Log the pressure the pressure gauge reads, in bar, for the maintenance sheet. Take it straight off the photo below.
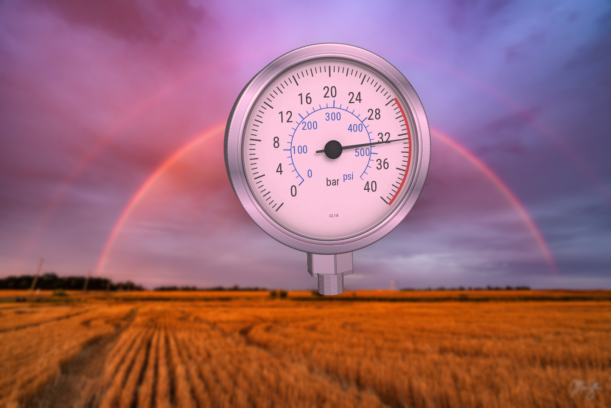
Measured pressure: 32.5 bar
